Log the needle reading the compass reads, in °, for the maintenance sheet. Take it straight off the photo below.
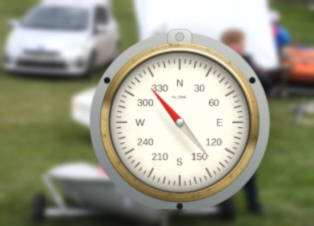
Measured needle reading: 320 °
